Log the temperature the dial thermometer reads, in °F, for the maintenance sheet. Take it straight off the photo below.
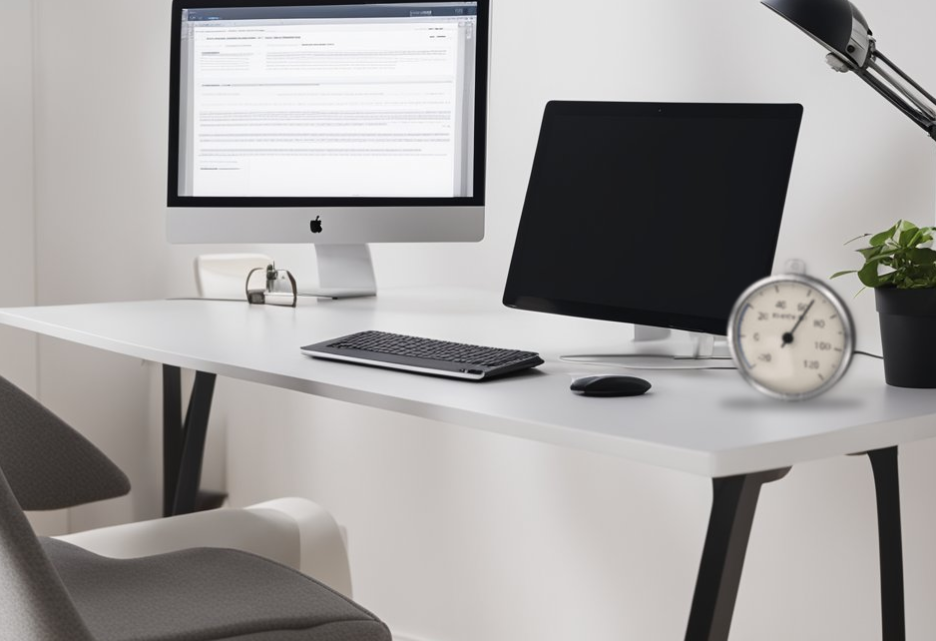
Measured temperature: 65 °F
